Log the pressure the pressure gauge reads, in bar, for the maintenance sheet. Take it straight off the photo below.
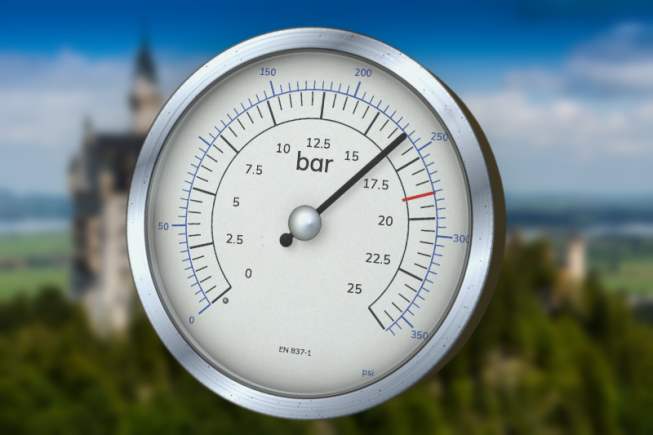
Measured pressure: 16.5 bar
